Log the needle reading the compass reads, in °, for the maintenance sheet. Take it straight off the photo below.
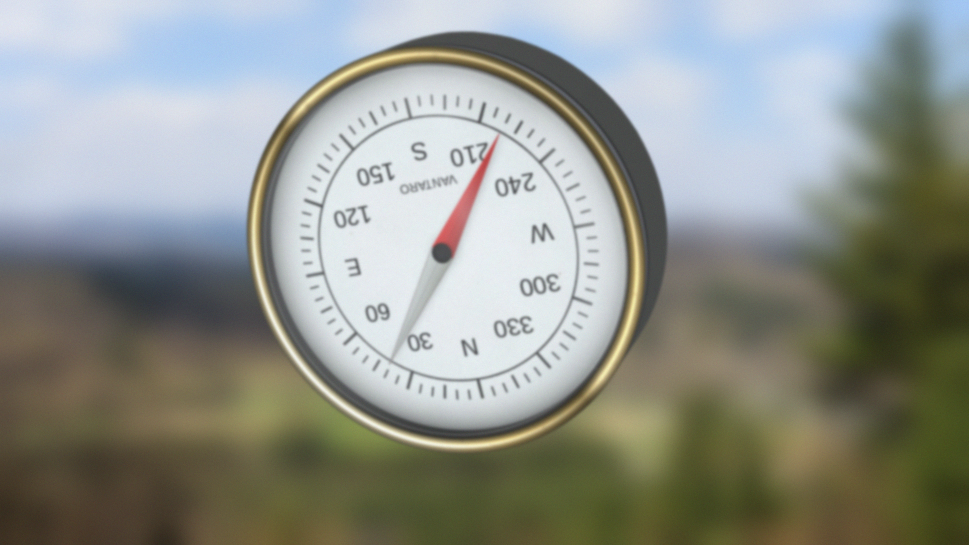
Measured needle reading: 220 °
